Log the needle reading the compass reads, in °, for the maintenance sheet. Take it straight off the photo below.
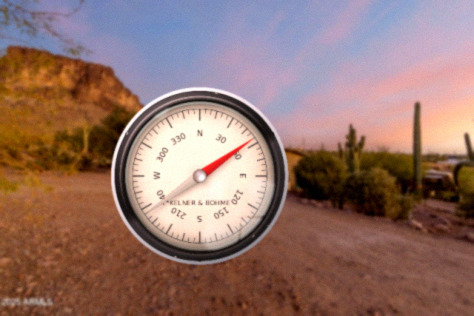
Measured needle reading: 55 °
